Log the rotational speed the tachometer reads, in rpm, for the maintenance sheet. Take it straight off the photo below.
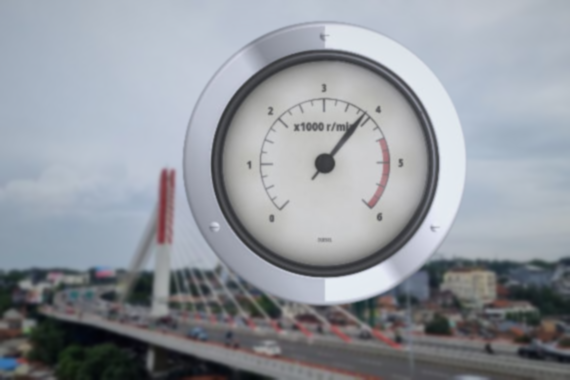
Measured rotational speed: 3875 rpm
